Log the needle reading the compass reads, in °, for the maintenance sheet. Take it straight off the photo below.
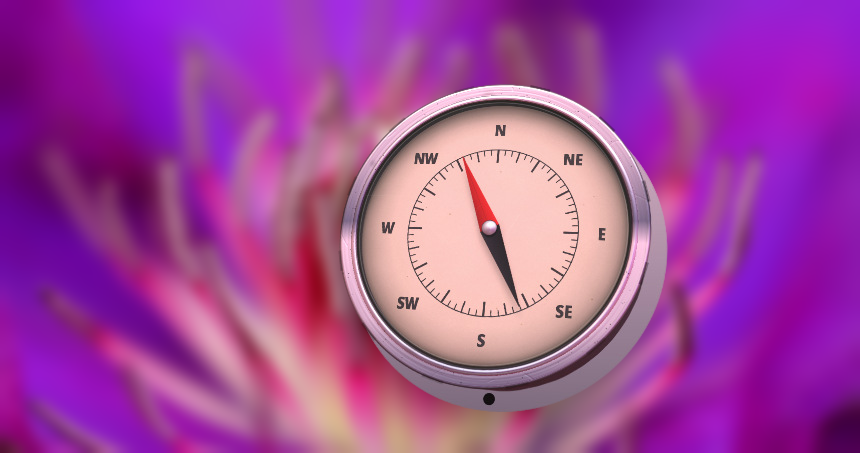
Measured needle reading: 335 °
